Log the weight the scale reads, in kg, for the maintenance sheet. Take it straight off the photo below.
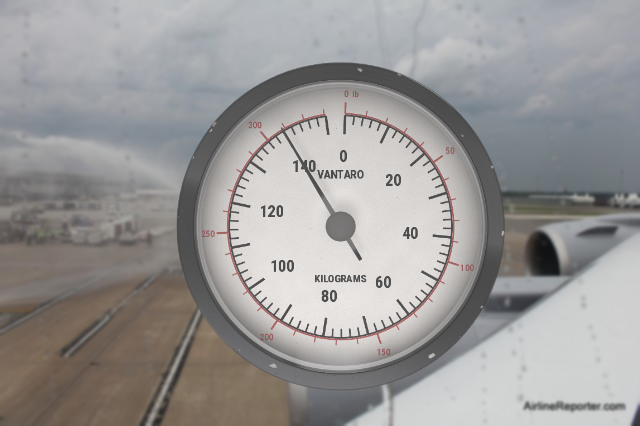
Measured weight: 140 kg
